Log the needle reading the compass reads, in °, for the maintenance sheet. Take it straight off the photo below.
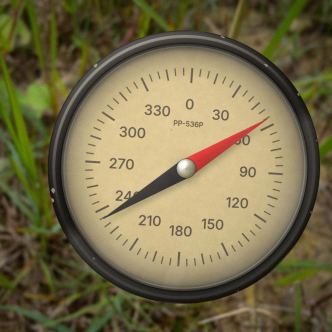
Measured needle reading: 55 °
